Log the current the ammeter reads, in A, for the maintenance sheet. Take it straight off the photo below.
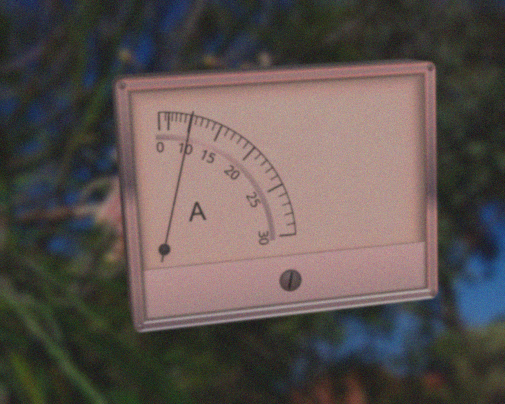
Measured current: 10 A
